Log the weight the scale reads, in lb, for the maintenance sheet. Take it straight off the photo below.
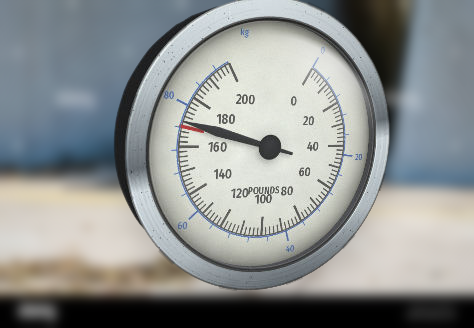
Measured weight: 170 lb
